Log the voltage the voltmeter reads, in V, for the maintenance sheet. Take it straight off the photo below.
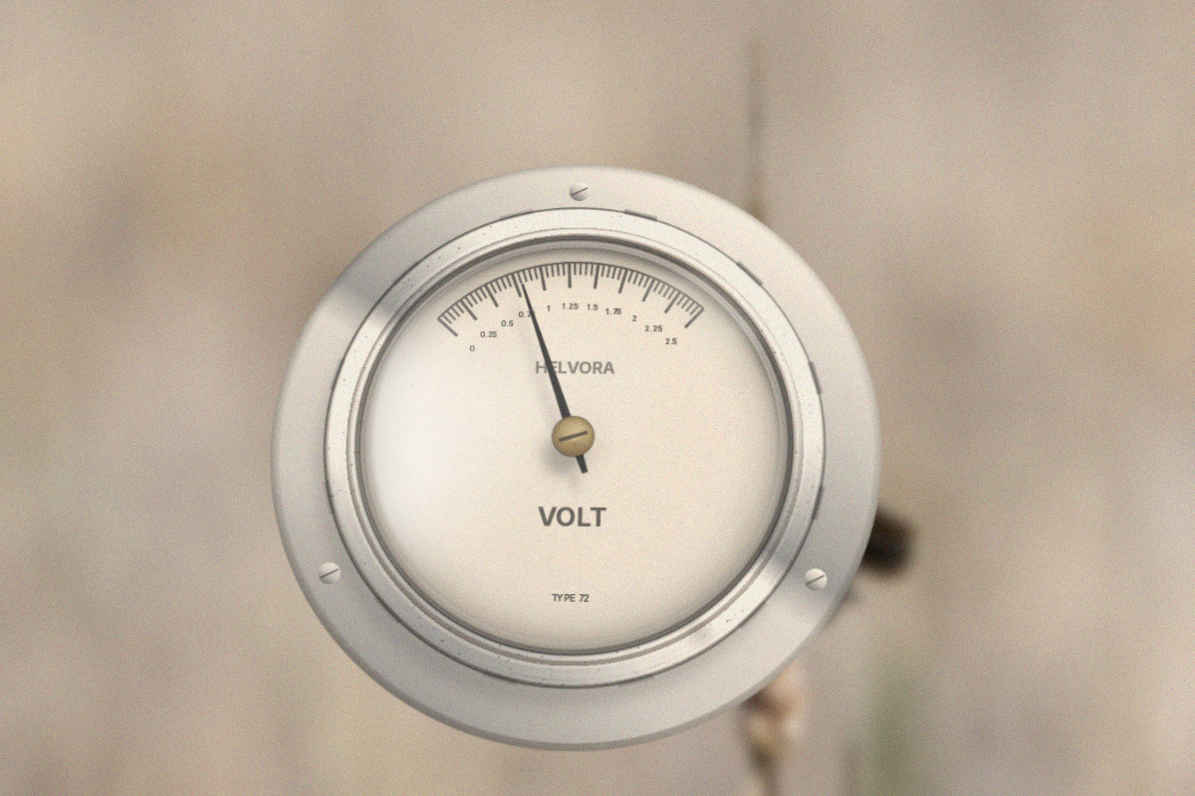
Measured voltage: 0.8 V
